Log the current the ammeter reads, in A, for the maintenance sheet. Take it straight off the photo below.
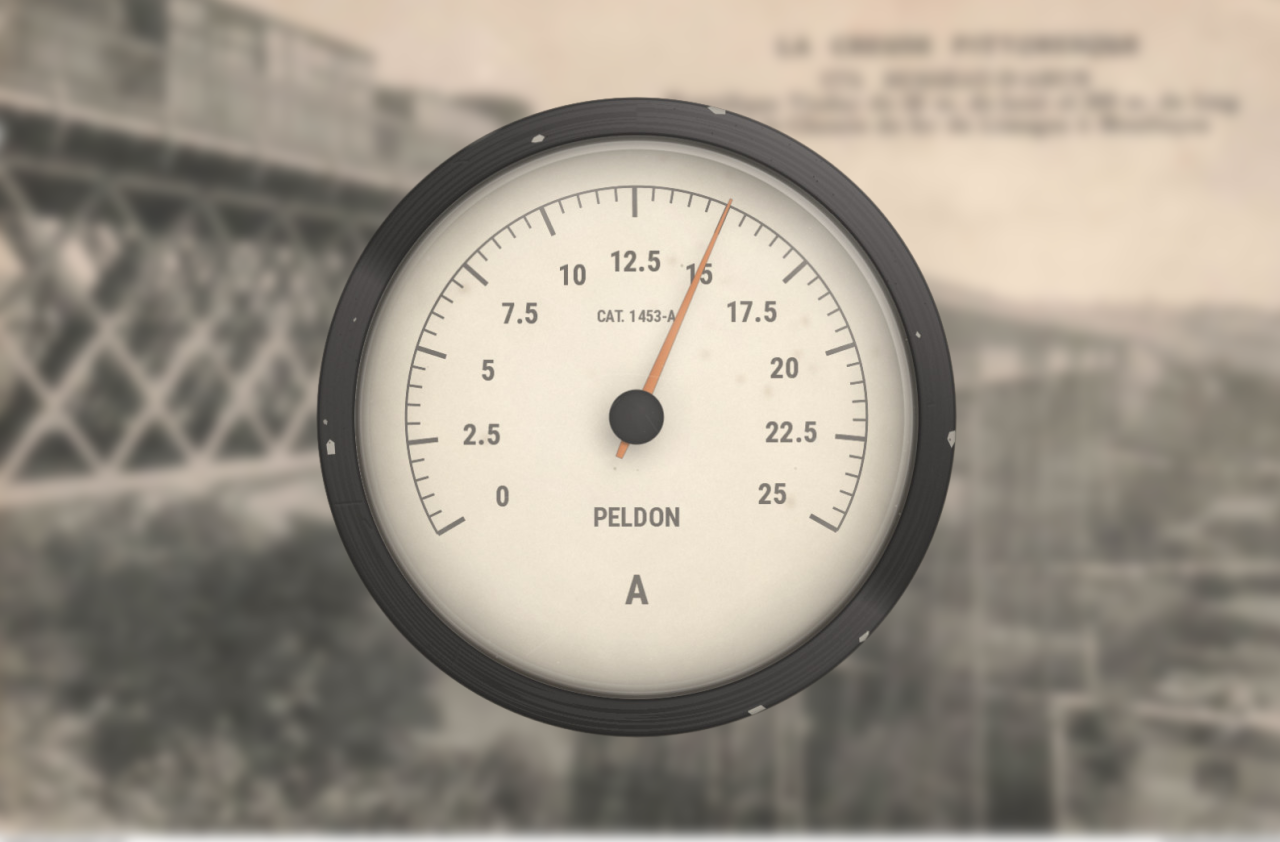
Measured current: 15 A
